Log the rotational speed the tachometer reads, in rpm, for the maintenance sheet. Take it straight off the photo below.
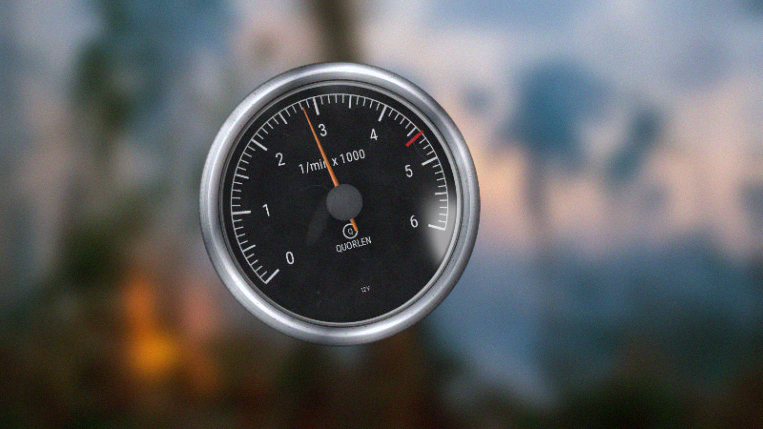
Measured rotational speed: 2800 rpm
